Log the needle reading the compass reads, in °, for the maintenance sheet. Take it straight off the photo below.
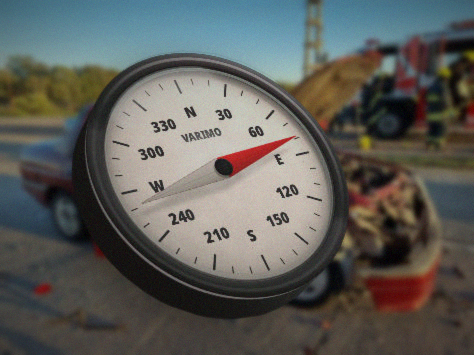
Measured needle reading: 80 °
